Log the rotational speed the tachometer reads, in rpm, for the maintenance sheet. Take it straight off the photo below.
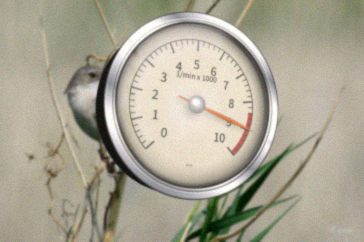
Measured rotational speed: 9000 rpm
